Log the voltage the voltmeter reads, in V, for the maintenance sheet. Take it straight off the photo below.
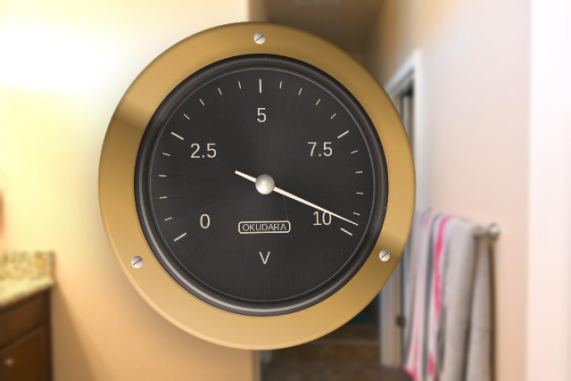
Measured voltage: 9.75 V
